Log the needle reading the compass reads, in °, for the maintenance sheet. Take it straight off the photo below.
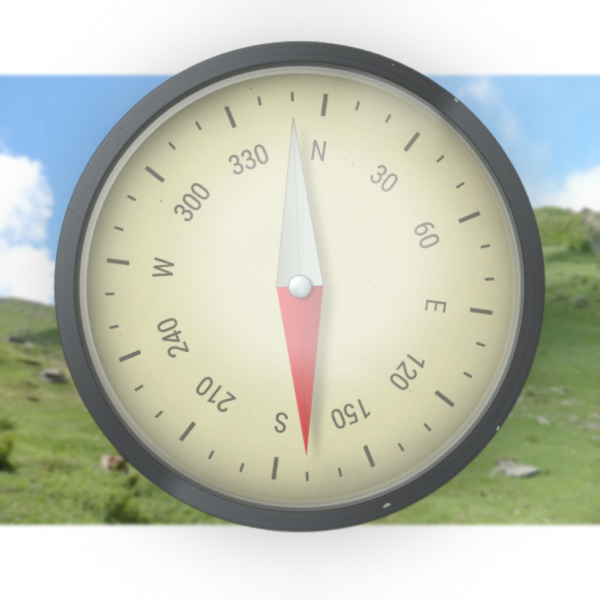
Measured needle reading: 170 °
